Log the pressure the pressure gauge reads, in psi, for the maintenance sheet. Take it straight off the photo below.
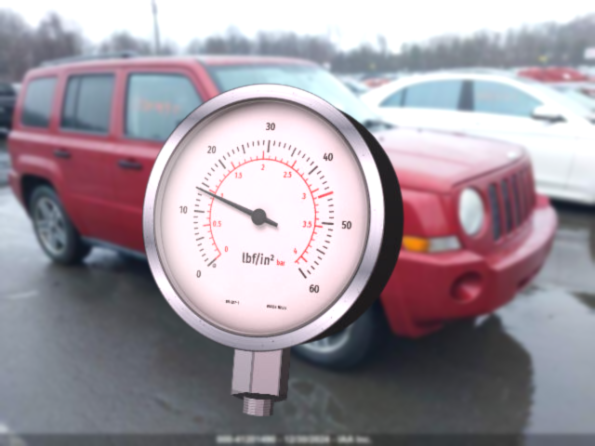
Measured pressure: 14 psi
